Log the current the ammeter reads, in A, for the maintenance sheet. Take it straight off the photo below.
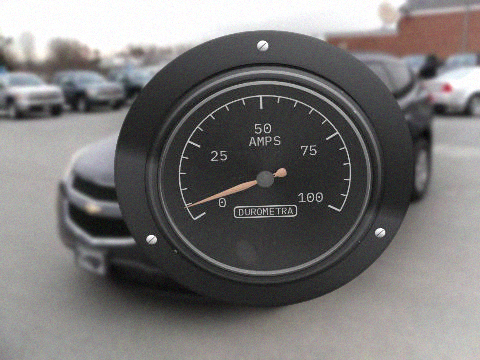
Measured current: 5 A
